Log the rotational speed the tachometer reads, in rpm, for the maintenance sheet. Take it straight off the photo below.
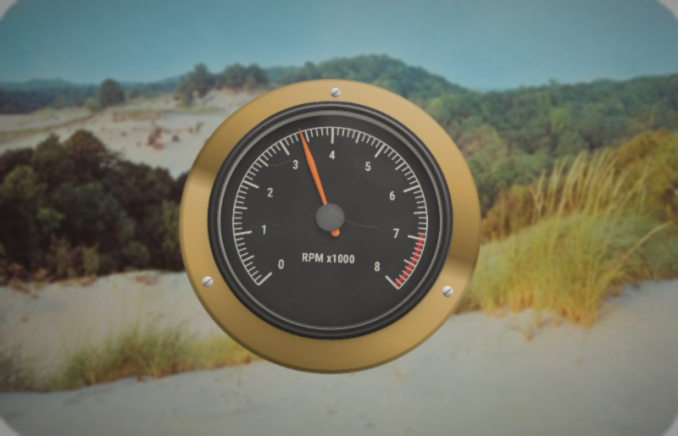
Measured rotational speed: 3400 rpm
